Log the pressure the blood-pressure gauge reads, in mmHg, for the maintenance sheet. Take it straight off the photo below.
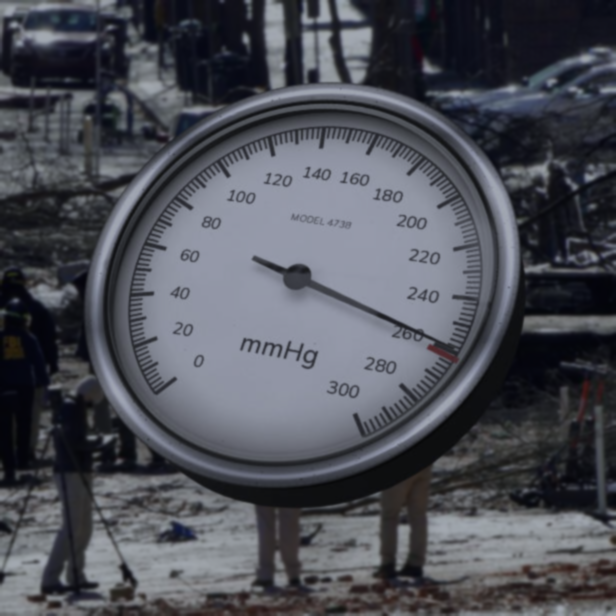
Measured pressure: 260 mmHg
